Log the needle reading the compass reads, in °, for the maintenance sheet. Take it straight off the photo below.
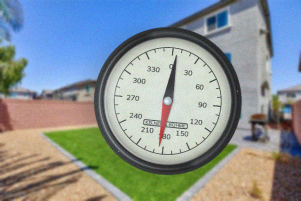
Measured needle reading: 185 °
